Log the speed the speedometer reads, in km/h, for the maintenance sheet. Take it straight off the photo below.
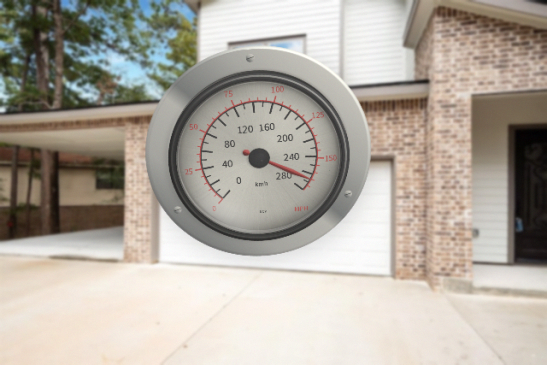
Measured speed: 265 km/h
